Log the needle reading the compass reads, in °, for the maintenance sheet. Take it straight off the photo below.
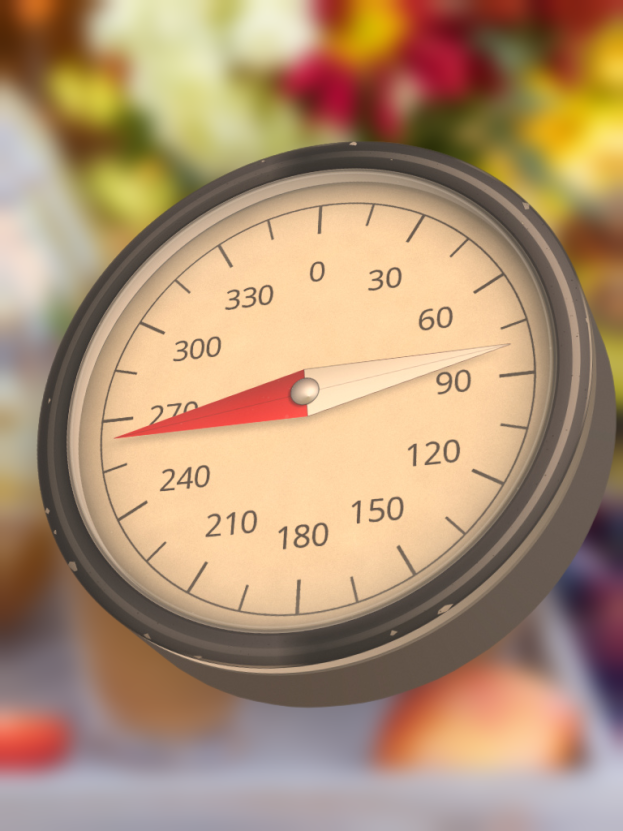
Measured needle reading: 262.5 °
